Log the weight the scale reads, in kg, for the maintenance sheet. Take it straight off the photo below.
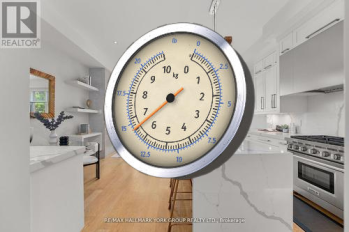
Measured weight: 6.5 kg
